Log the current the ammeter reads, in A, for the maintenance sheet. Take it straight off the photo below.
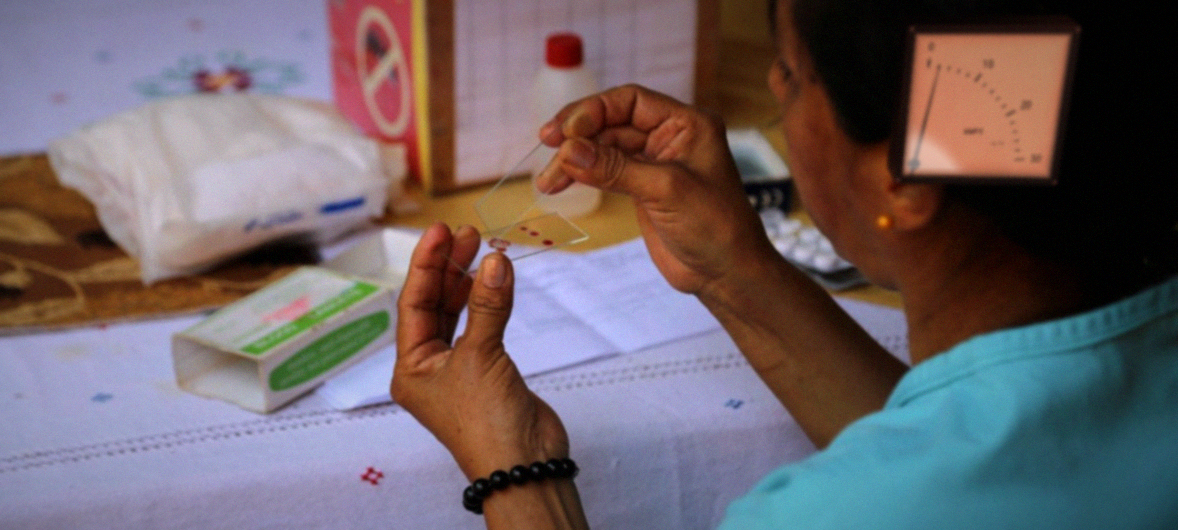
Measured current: 2 A
